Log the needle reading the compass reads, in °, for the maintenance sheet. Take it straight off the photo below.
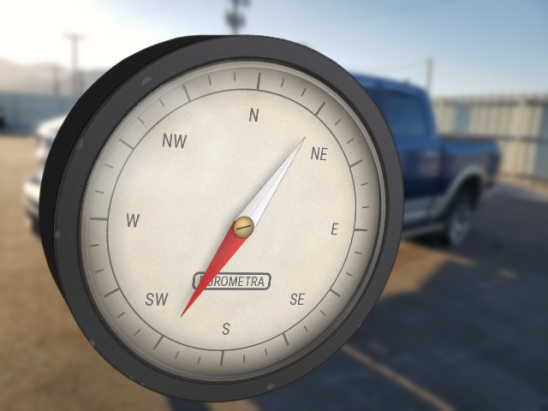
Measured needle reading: 210 °
